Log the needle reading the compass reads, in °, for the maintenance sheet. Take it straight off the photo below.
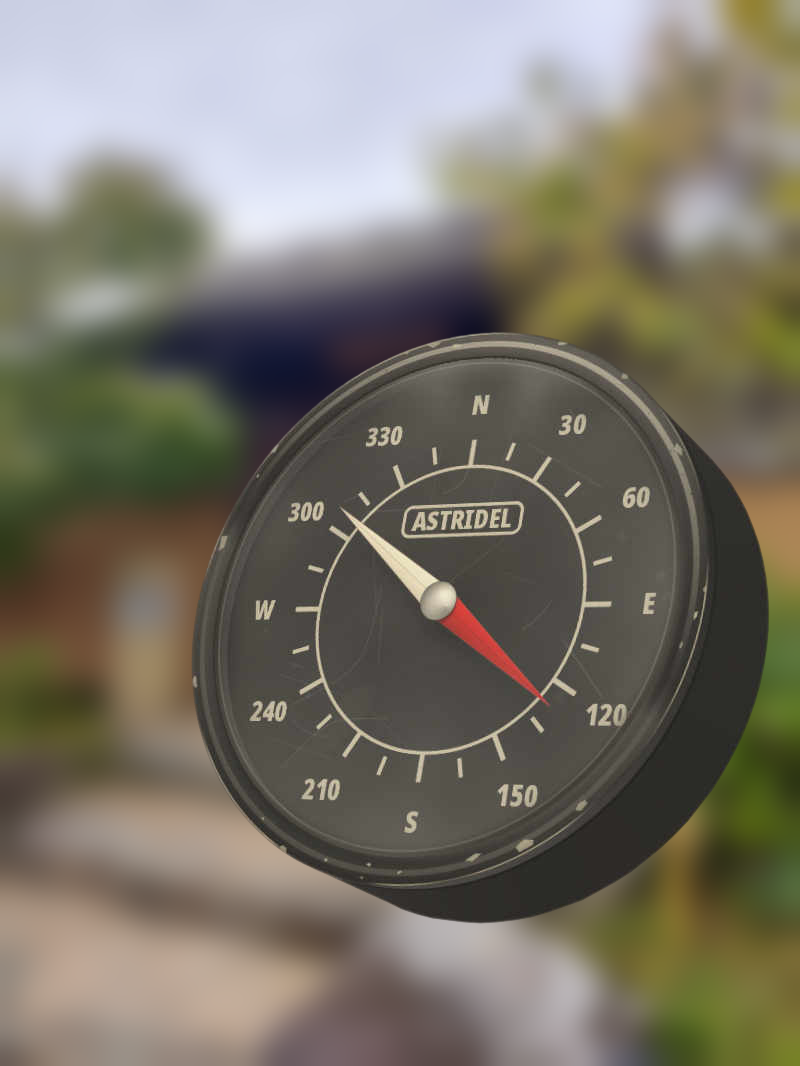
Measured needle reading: 127.5 °
